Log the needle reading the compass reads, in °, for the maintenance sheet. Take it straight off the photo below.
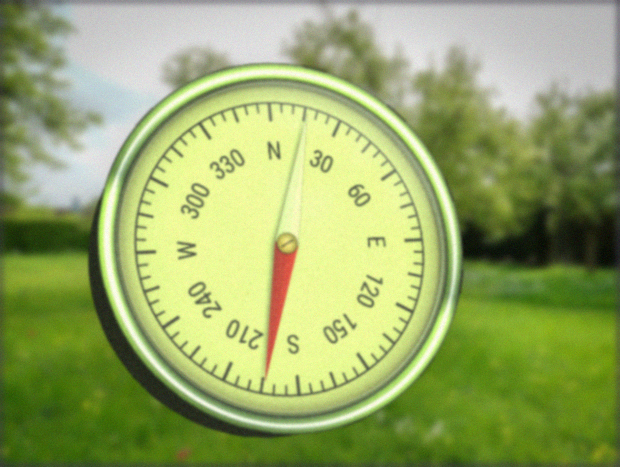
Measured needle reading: 195 °
